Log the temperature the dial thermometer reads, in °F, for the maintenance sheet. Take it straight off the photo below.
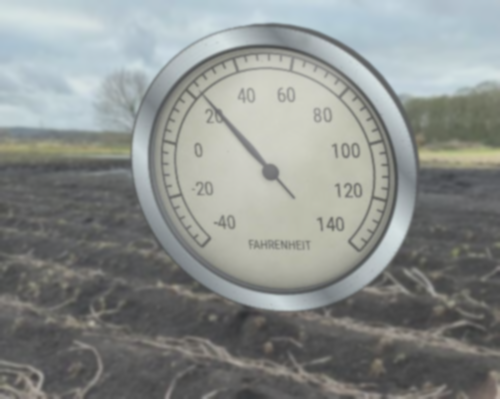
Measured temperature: 24 °F
